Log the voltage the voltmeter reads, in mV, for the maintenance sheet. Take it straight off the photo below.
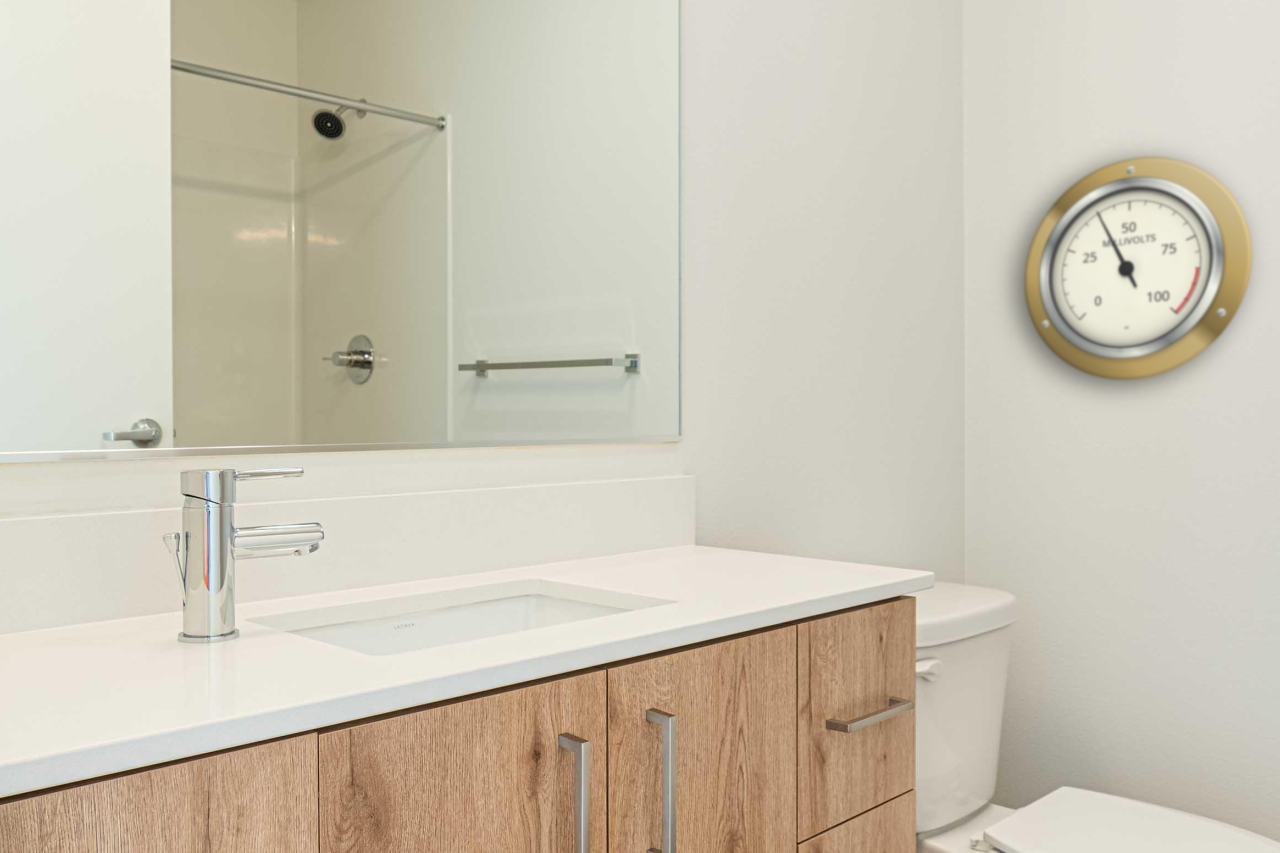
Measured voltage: 40 mV
